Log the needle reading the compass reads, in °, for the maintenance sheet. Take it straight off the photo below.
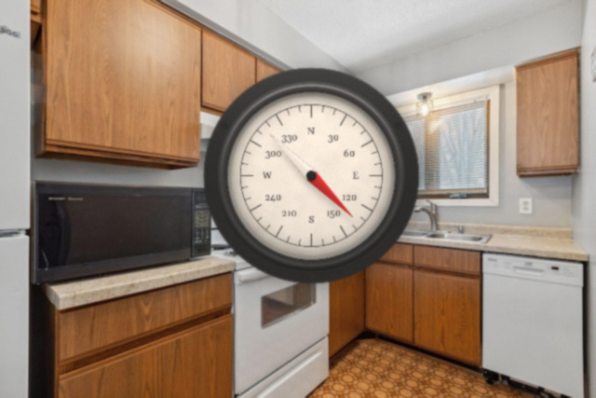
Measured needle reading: 135 °
